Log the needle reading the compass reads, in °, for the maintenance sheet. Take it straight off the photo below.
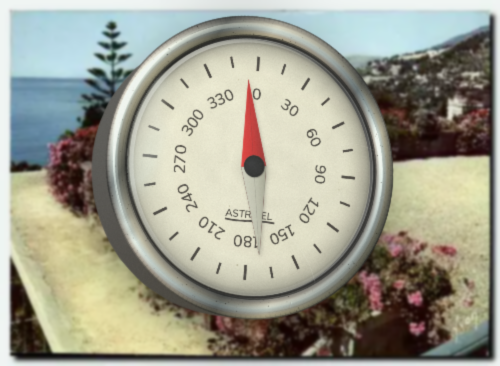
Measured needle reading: 352.5 °
